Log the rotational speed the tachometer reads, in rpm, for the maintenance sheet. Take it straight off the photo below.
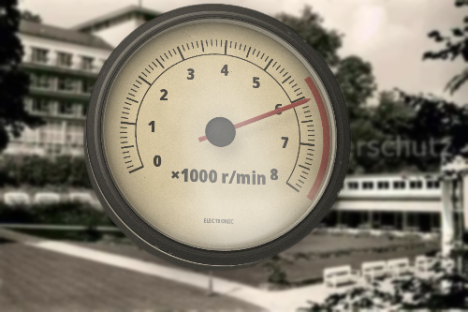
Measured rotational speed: 6100 rpm
